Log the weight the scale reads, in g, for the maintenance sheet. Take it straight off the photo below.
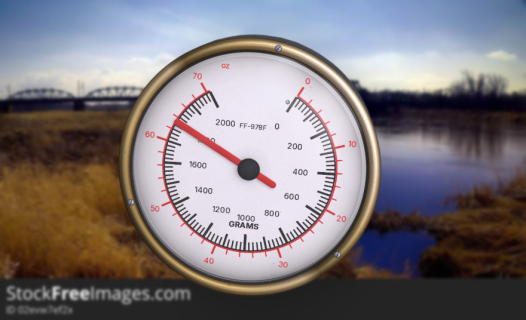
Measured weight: 1800 g
